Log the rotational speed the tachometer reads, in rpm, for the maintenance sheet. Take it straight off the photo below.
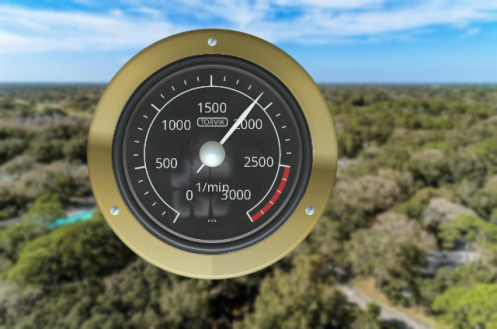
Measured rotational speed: 1900 rpm
